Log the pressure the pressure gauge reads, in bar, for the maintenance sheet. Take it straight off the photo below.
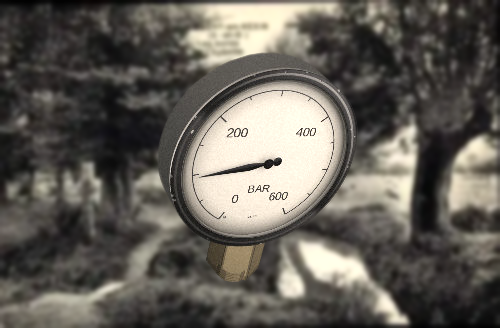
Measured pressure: 100 bar
